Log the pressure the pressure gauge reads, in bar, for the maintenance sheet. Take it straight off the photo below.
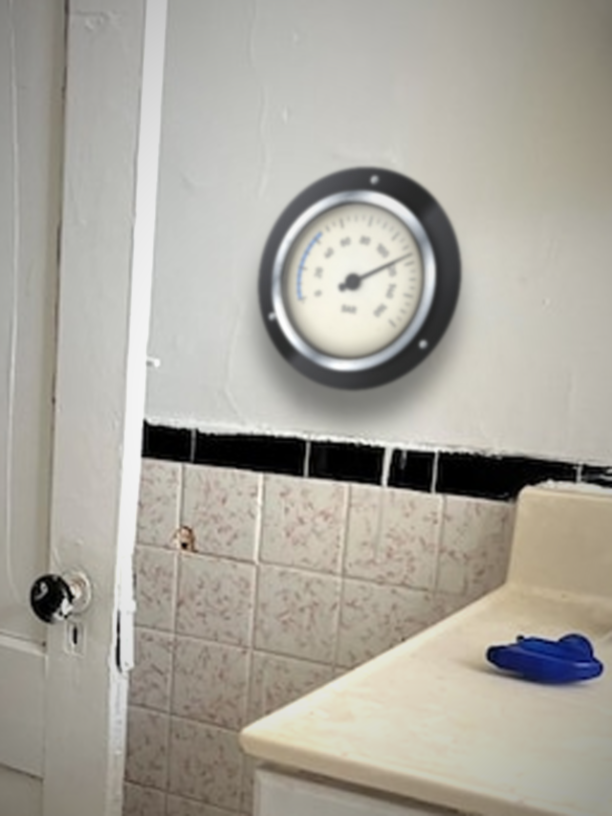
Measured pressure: 115 bar
